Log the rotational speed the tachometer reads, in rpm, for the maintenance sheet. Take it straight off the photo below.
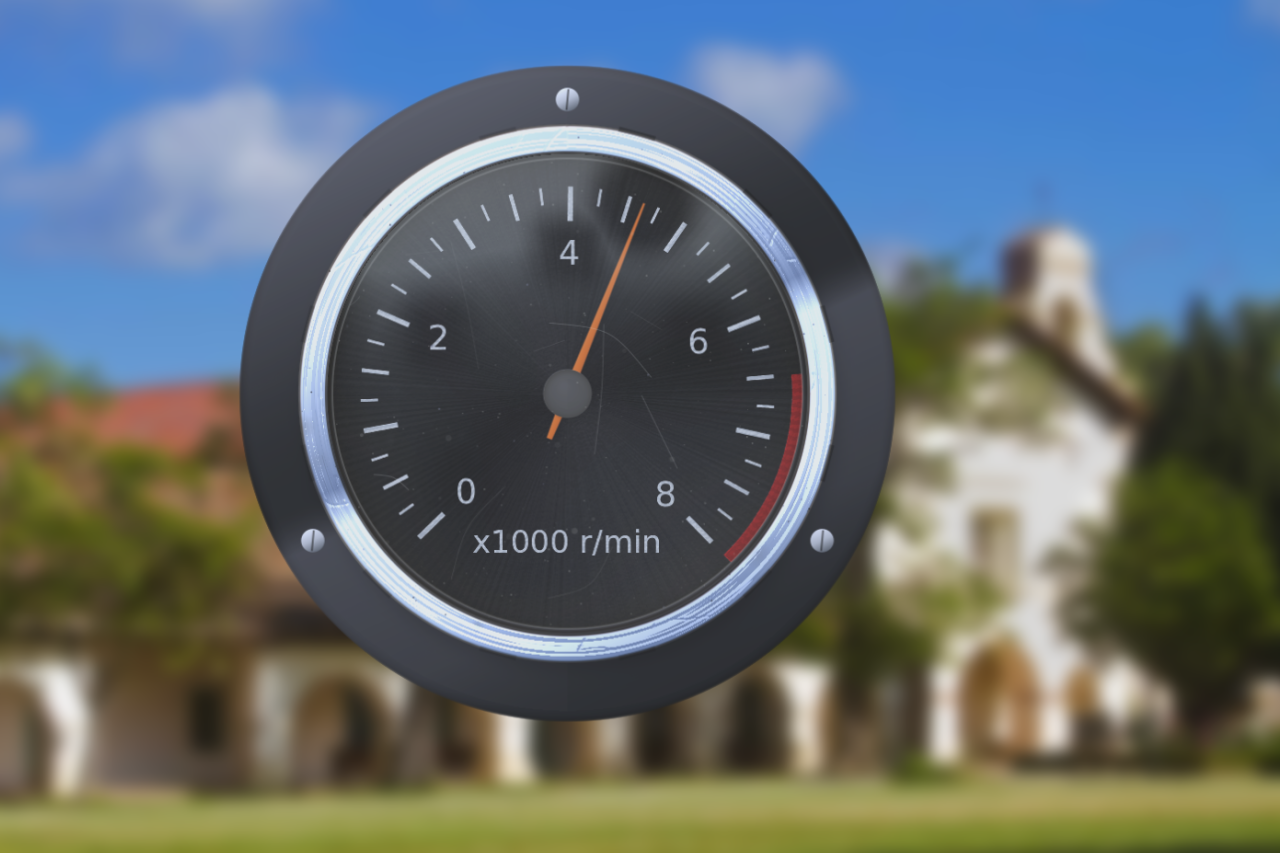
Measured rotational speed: 4625 rpm
